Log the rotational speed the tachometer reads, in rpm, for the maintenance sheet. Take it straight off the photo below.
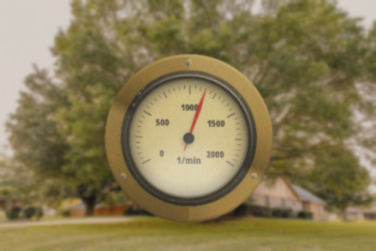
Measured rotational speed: 1150 rpm
